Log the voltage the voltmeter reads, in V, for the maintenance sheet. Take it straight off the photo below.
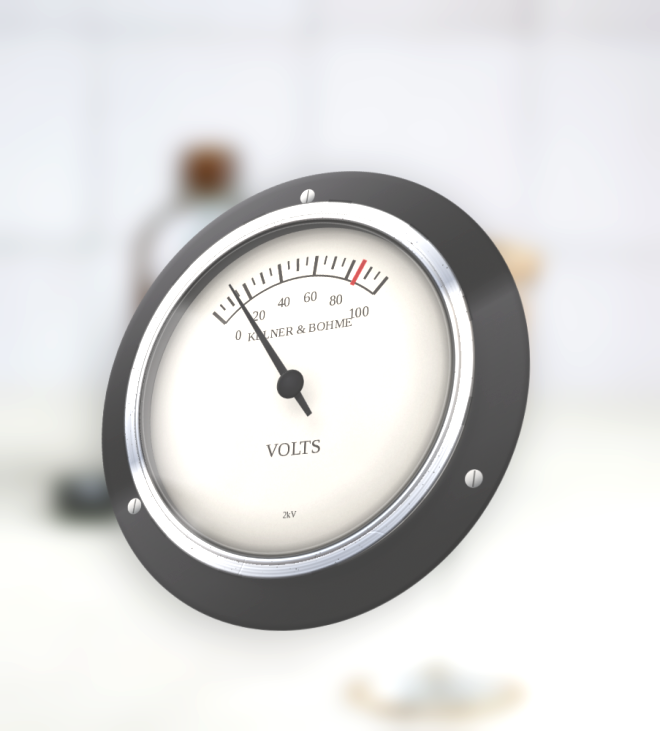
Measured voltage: 15 V
